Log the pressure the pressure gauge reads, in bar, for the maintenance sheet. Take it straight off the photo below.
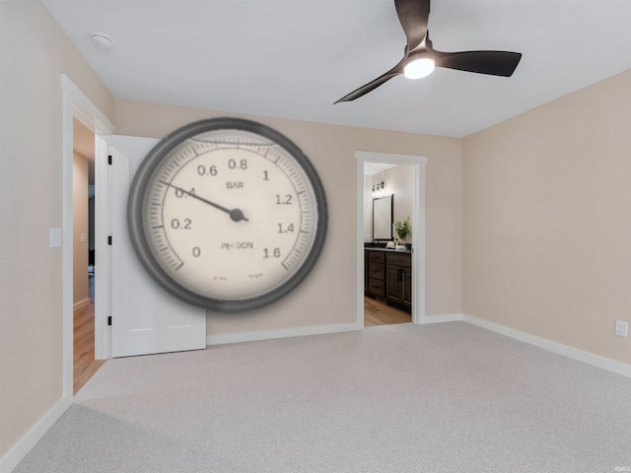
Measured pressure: 0.4 bar
